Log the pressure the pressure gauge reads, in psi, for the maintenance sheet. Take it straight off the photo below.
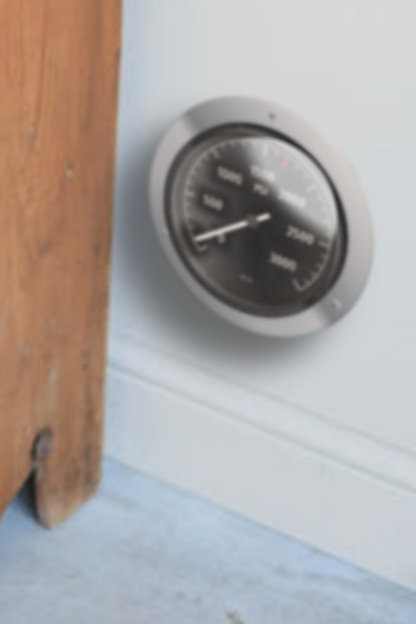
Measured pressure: 100 psi
